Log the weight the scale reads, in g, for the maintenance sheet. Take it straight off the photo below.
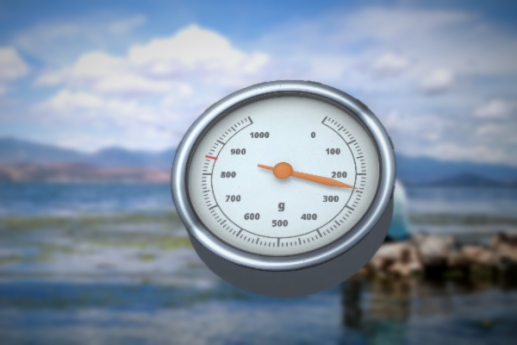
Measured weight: 250 g
